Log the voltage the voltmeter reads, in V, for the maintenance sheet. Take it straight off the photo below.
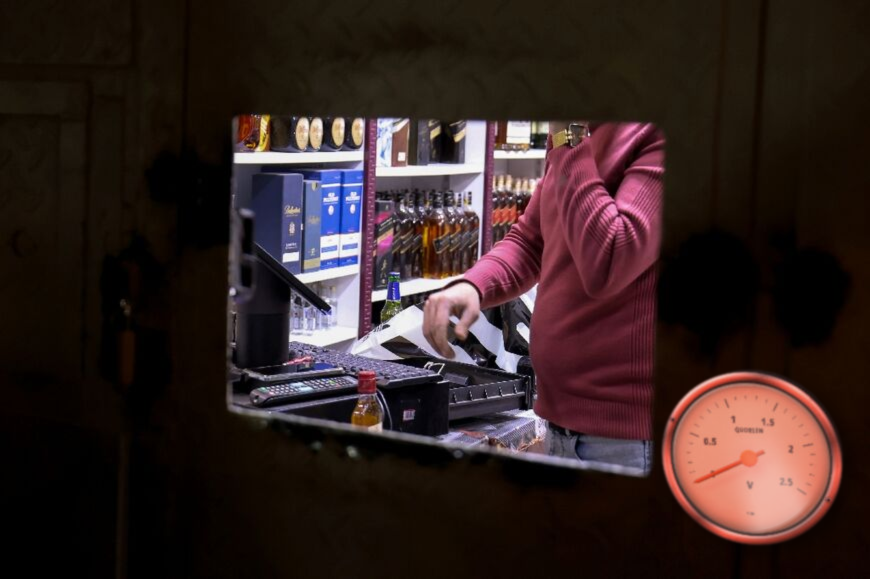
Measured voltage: 0 V
